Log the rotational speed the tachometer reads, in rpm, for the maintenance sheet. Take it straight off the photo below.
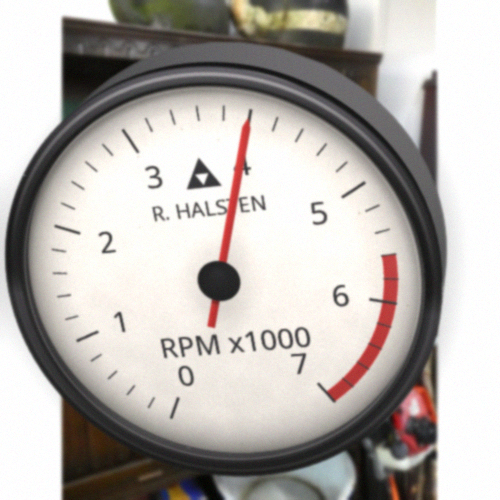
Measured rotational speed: 4000 rpm
